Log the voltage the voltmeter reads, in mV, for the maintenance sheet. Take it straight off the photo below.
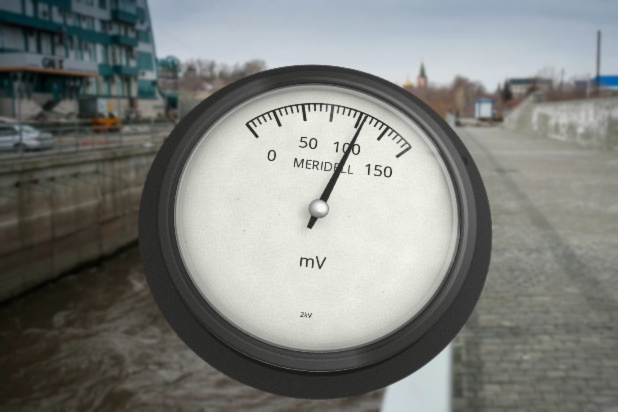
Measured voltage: 105 mV
